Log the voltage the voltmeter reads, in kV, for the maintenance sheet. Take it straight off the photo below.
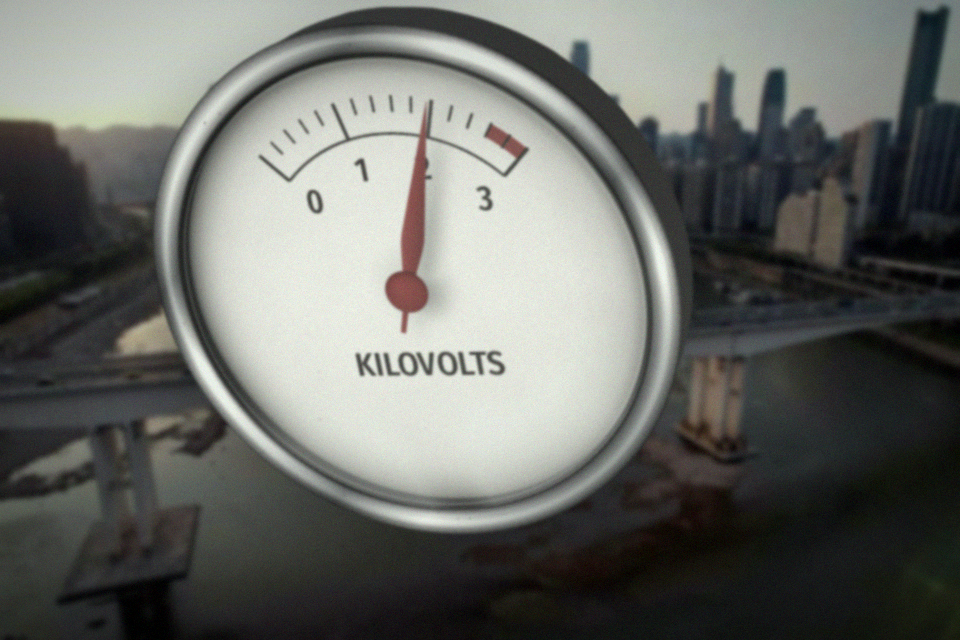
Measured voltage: 2 kV
